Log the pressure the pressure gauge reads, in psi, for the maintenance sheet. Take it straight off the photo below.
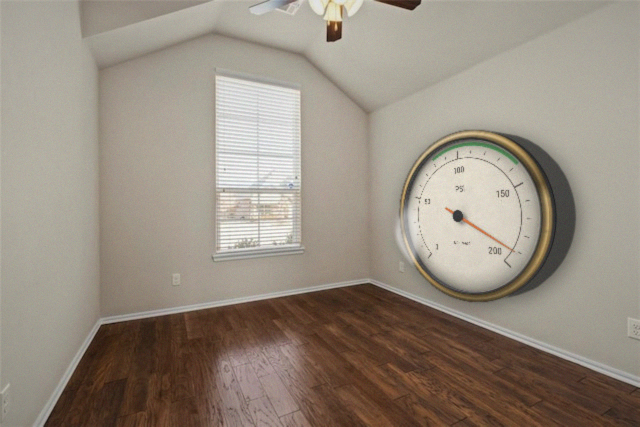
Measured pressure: 190 psi
